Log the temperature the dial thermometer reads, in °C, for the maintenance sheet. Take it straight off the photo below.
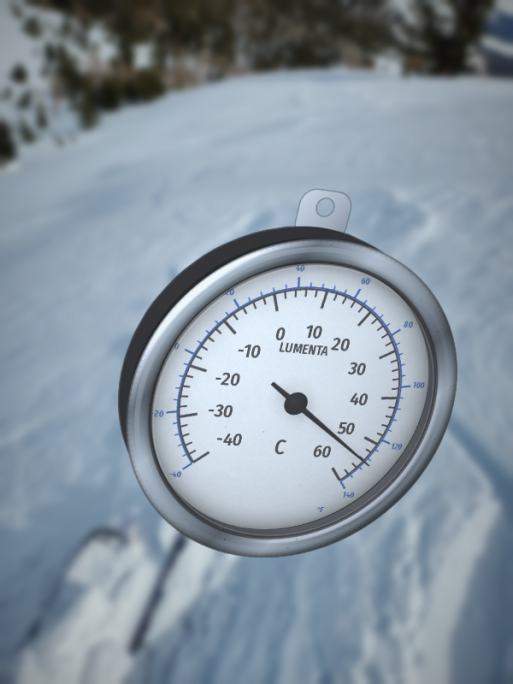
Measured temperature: 54 °C
